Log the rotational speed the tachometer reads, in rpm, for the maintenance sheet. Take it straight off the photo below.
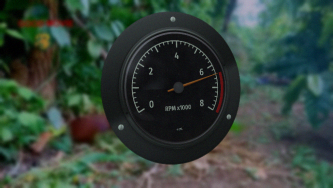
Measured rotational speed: 6400 rpm
